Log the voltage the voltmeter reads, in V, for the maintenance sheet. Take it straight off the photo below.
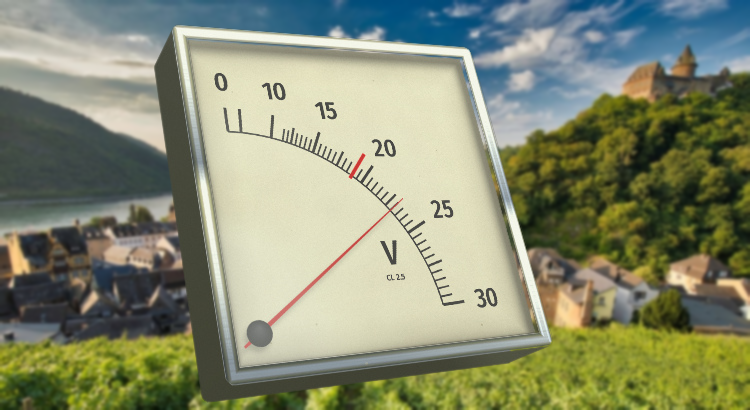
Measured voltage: 23 V
